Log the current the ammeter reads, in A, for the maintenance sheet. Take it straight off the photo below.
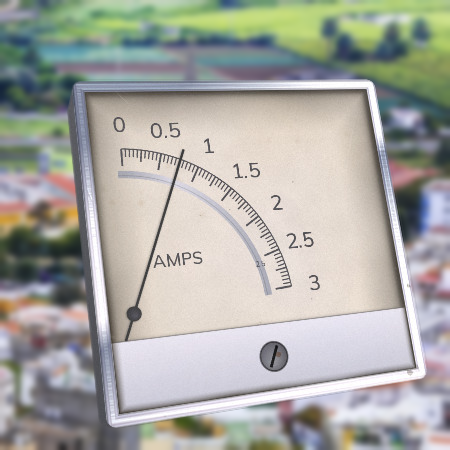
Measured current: 0.75 A
